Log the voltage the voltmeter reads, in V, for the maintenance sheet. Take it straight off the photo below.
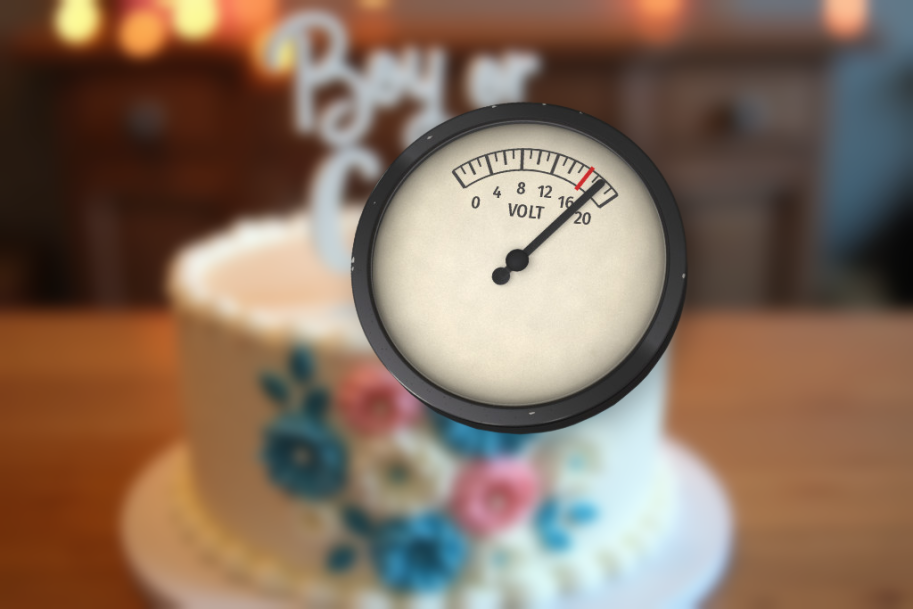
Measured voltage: 18 V
